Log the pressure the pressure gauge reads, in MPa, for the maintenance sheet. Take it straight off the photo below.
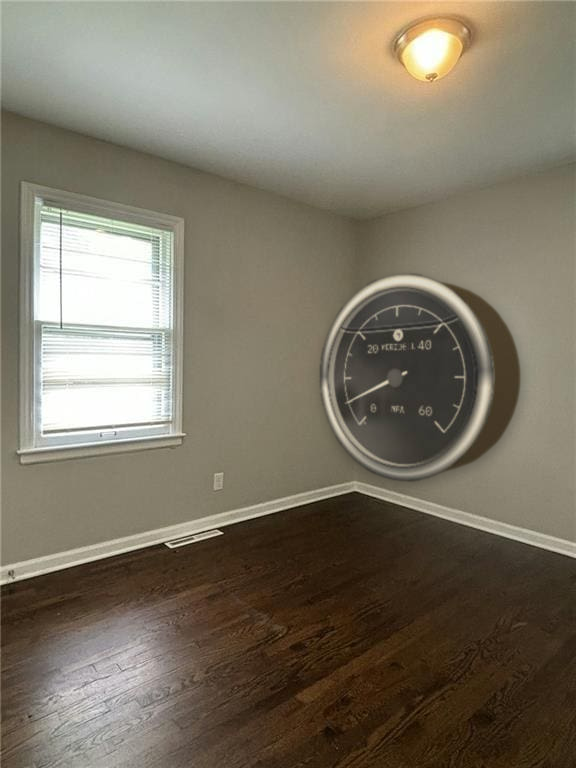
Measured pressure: 5 MPa
